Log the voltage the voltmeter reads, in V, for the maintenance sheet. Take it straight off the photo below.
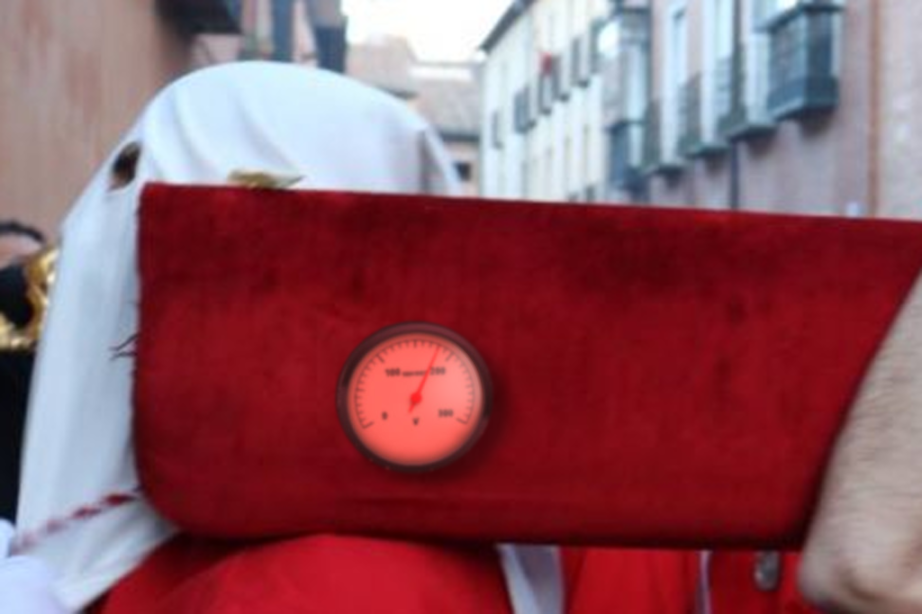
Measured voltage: 180 V
